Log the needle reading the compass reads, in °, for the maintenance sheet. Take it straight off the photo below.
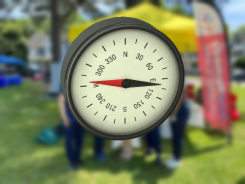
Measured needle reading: 277.5 °
